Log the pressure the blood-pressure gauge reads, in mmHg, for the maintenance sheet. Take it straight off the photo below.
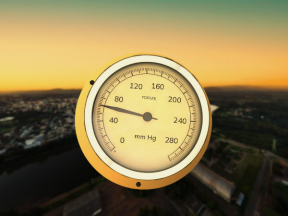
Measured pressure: 60 mmHg
